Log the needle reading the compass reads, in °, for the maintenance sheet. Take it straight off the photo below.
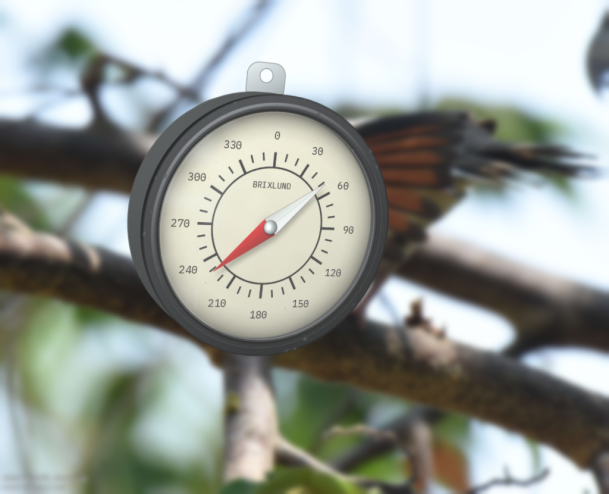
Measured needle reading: 230 °
